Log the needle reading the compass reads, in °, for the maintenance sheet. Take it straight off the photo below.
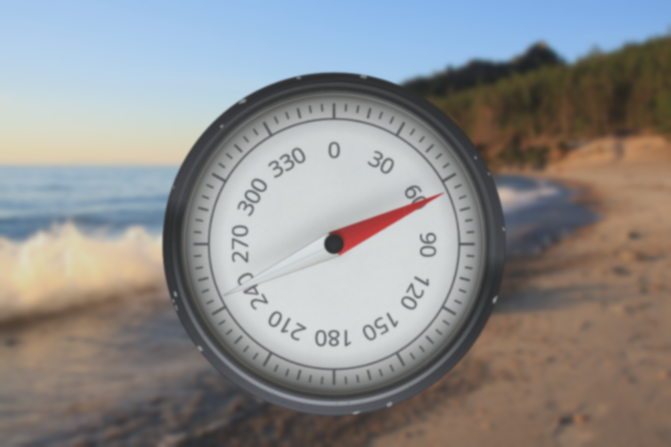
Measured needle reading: 65 °
